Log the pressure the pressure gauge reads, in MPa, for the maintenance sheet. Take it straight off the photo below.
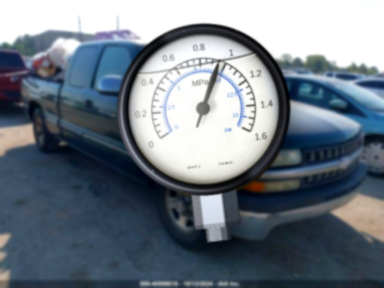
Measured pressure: 0.95 MPa
